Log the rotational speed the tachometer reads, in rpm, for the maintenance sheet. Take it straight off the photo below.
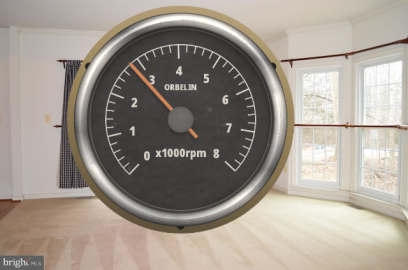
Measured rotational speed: 2800 rpm
